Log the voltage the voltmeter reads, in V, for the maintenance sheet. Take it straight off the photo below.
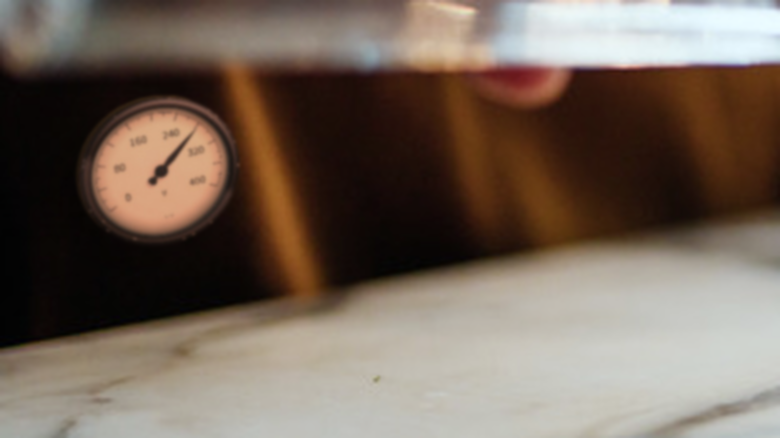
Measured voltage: 280 V
